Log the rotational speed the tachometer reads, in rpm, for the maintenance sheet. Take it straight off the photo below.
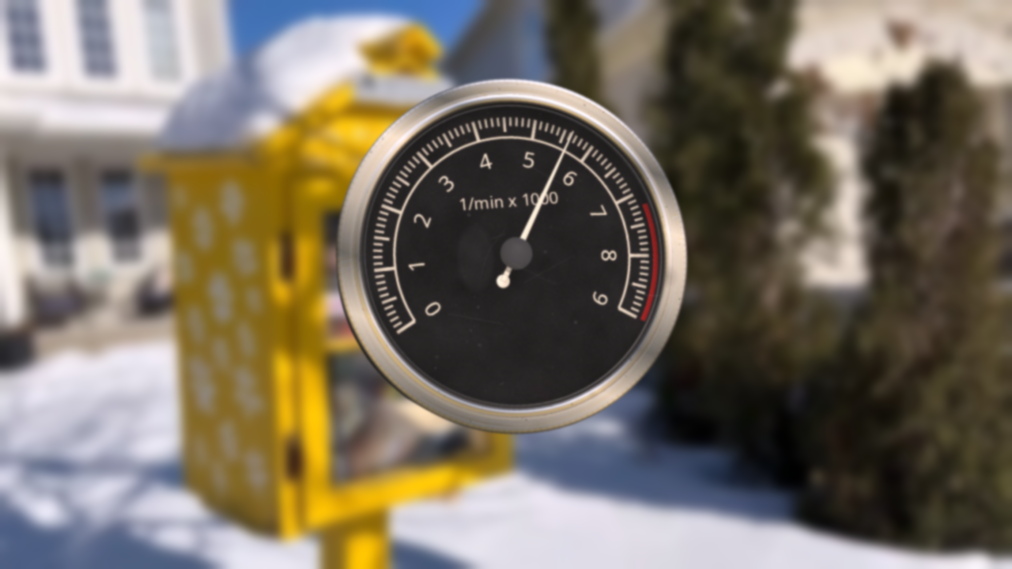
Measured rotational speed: 5600 rpm
